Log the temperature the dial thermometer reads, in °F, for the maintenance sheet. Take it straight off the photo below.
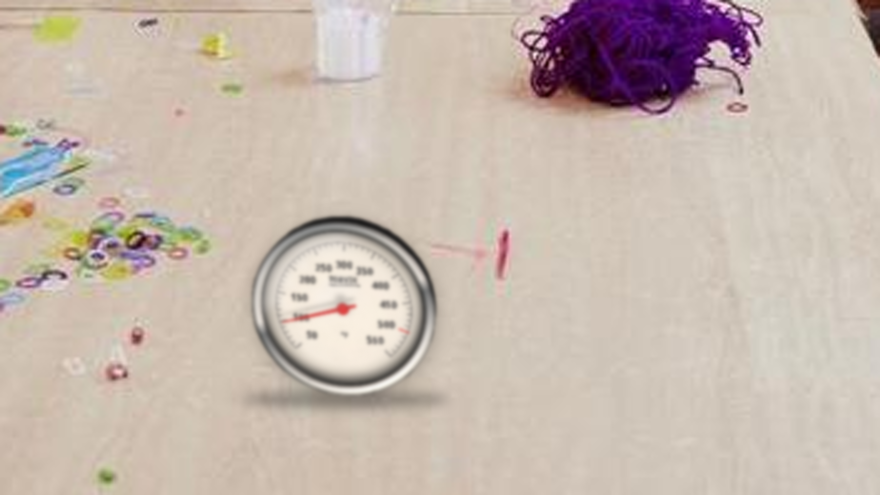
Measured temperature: 100 °F
